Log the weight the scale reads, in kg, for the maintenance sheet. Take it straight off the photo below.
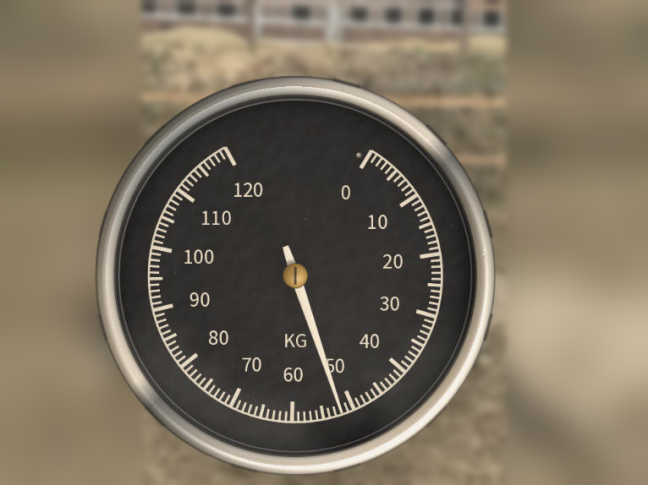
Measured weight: 52 kg
